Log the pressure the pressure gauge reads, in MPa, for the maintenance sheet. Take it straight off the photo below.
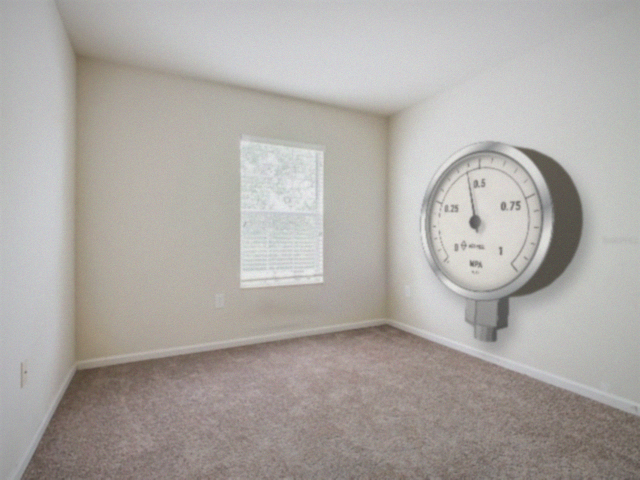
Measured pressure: 0.45 MPa
